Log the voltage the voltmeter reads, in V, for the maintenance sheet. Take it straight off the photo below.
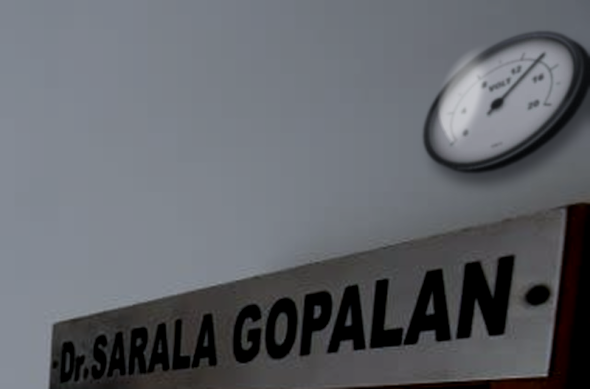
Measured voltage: 14 V
